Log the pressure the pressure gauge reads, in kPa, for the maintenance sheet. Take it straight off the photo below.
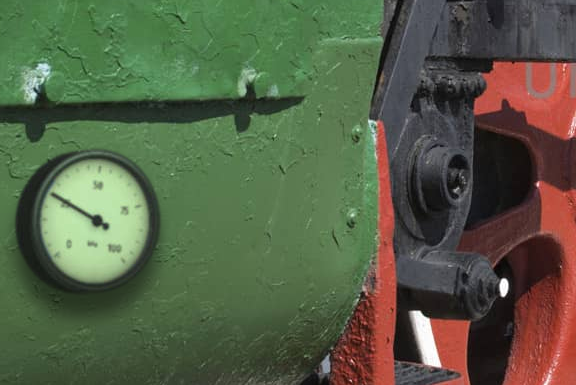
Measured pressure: 25 kPa
